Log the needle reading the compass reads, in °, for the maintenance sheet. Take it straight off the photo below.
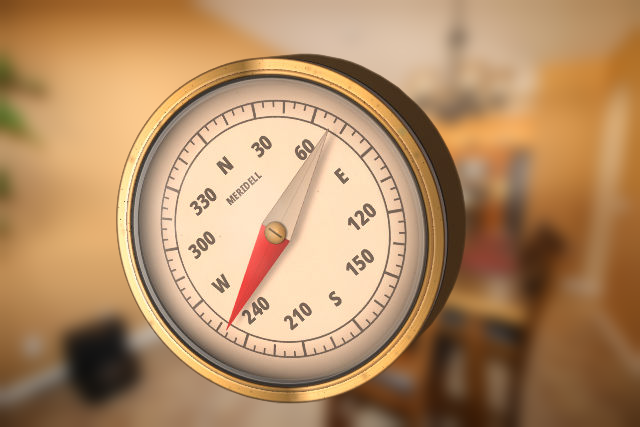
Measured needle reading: 250 °
